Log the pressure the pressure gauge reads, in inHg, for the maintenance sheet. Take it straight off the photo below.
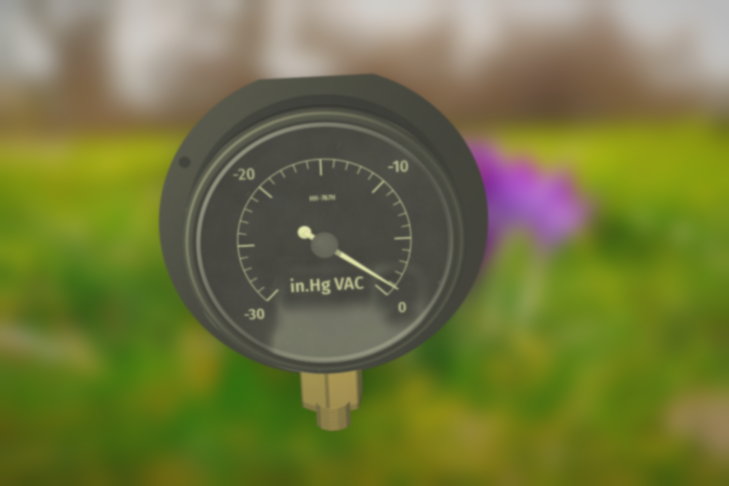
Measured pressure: -1 inHg
